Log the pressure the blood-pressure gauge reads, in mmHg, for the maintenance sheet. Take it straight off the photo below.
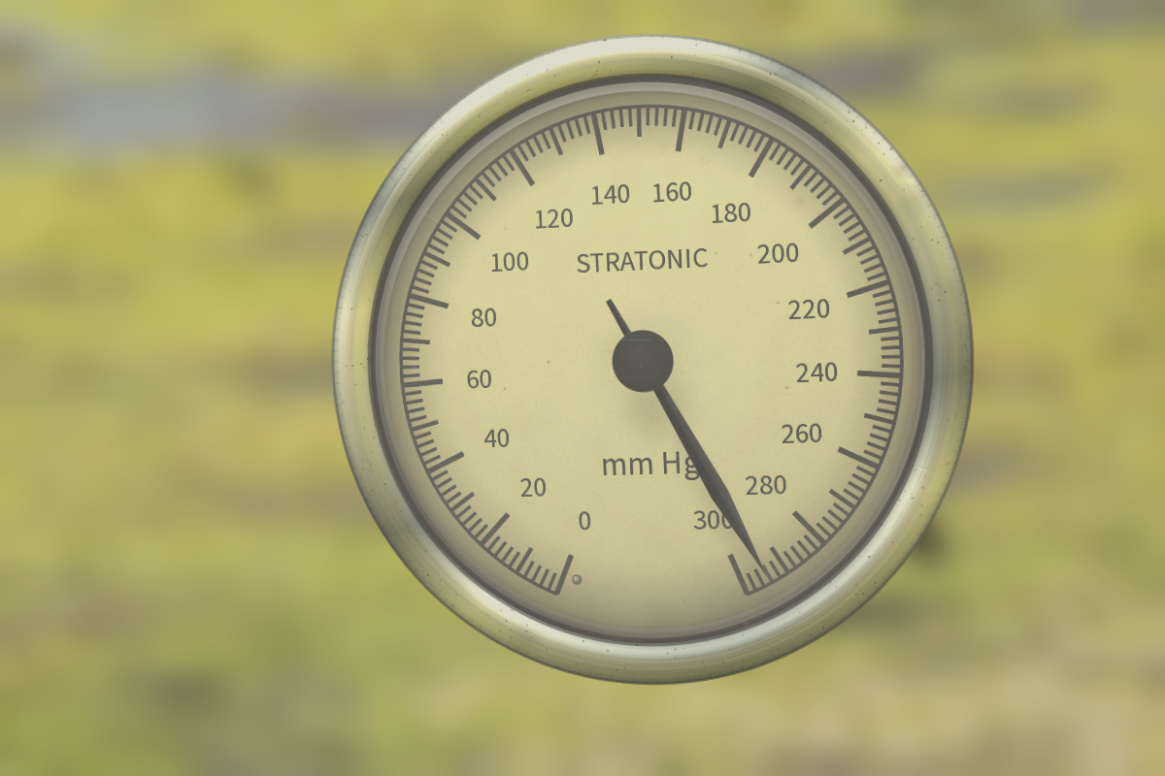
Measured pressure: 294 mmHg
